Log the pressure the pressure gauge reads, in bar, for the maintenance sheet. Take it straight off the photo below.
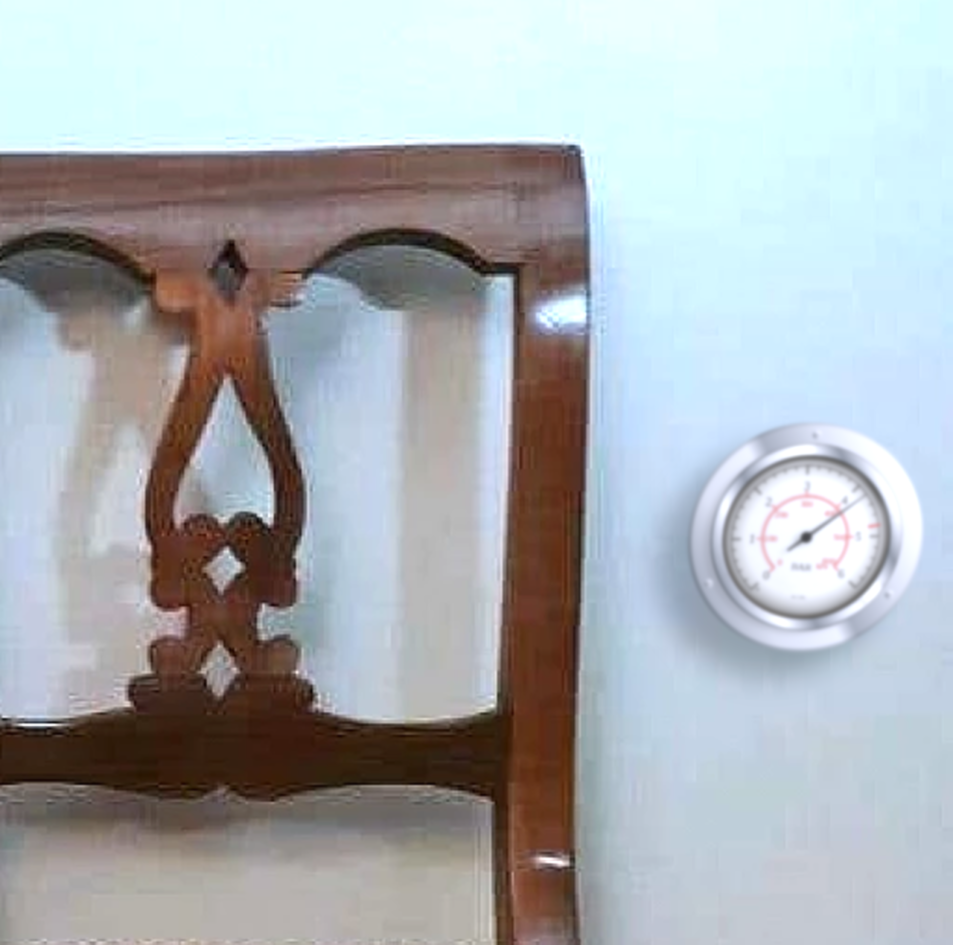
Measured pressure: 4.2 bar
